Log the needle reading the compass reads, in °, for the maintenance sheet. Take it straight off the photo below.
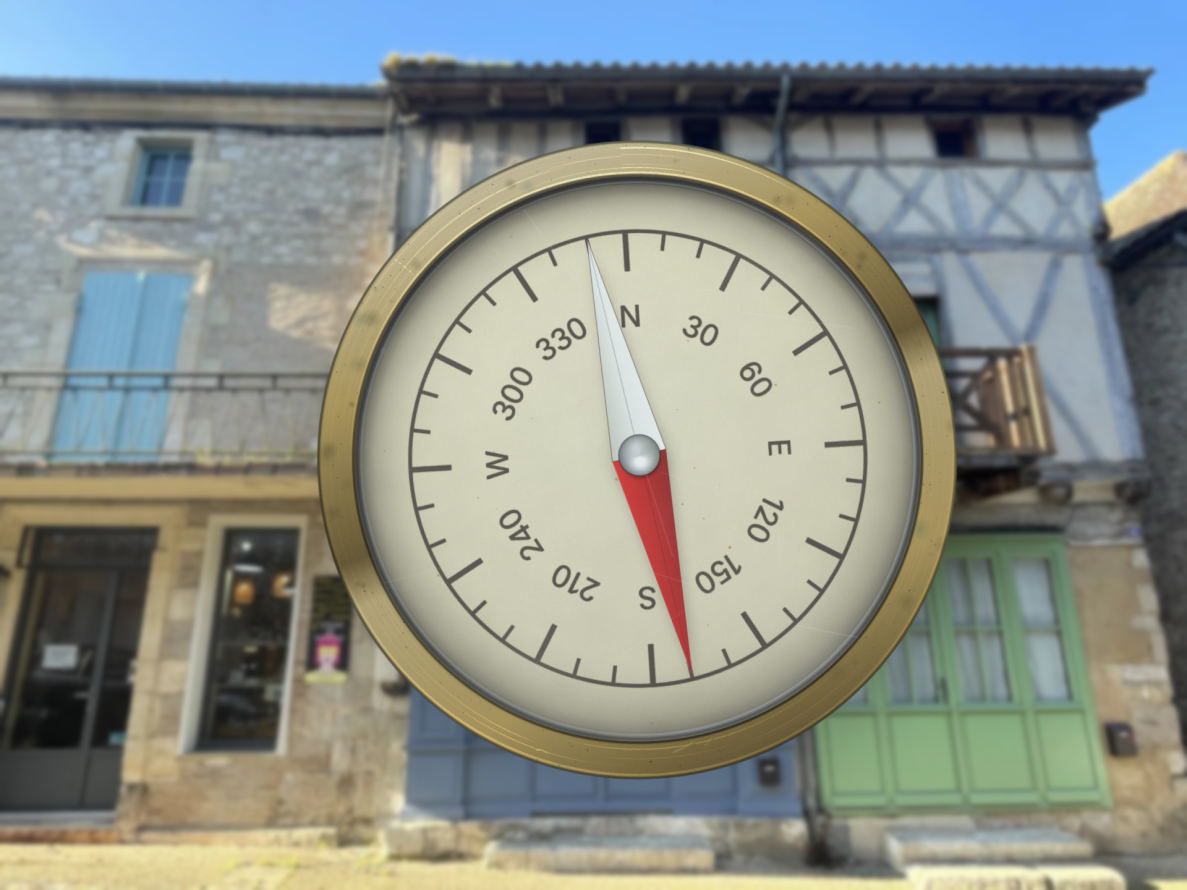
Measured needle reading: 170 °
